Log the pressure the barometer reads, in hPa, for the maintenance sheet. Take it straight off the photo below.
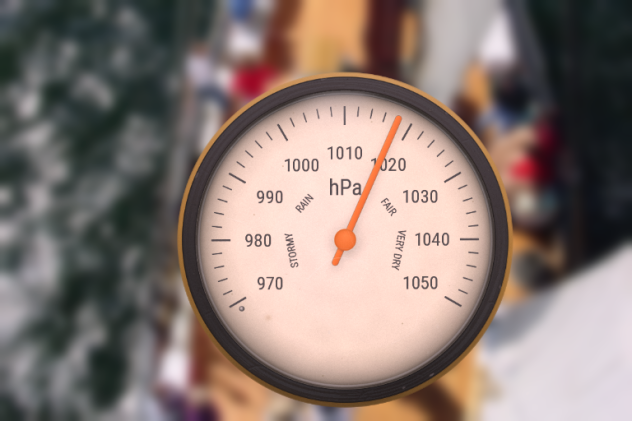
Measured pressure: 1018 hPa
